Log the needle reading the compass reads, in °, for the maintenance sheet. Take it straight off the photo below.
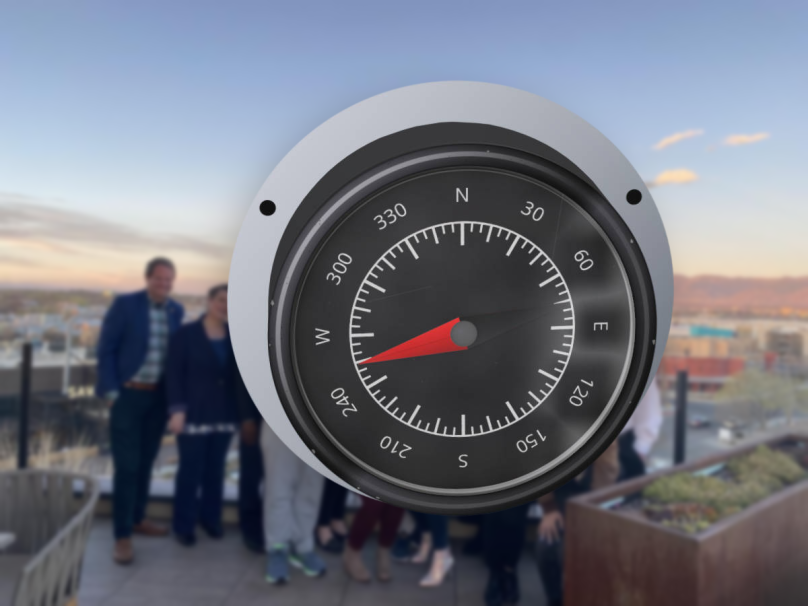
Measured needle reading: 255 °
